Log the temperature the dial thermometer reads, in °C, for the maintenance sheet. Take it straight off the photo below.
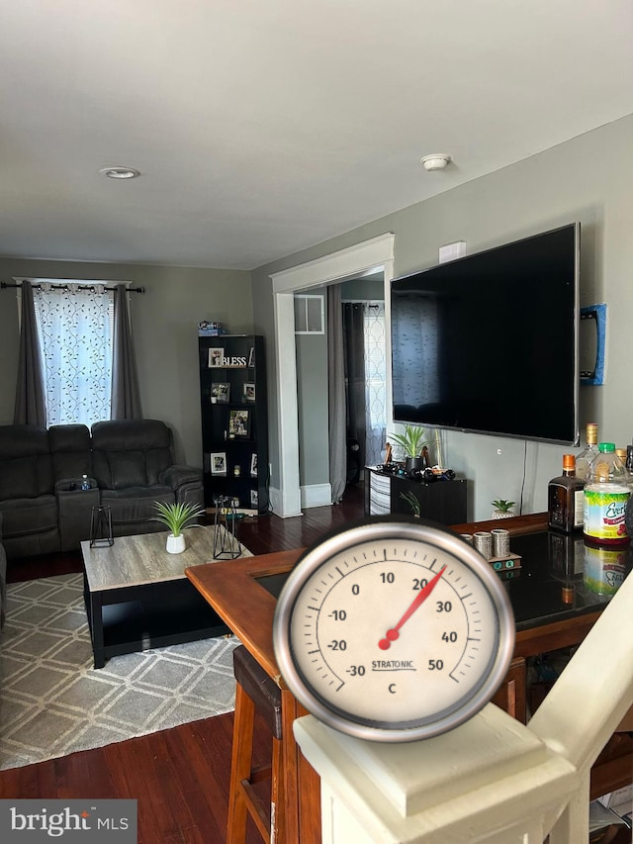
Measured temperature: 22 °C
